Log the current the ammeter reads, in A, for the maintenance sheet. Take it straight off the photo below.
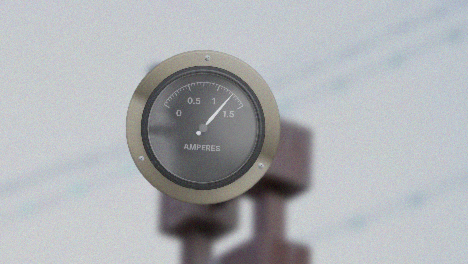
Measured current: 1.25 A
